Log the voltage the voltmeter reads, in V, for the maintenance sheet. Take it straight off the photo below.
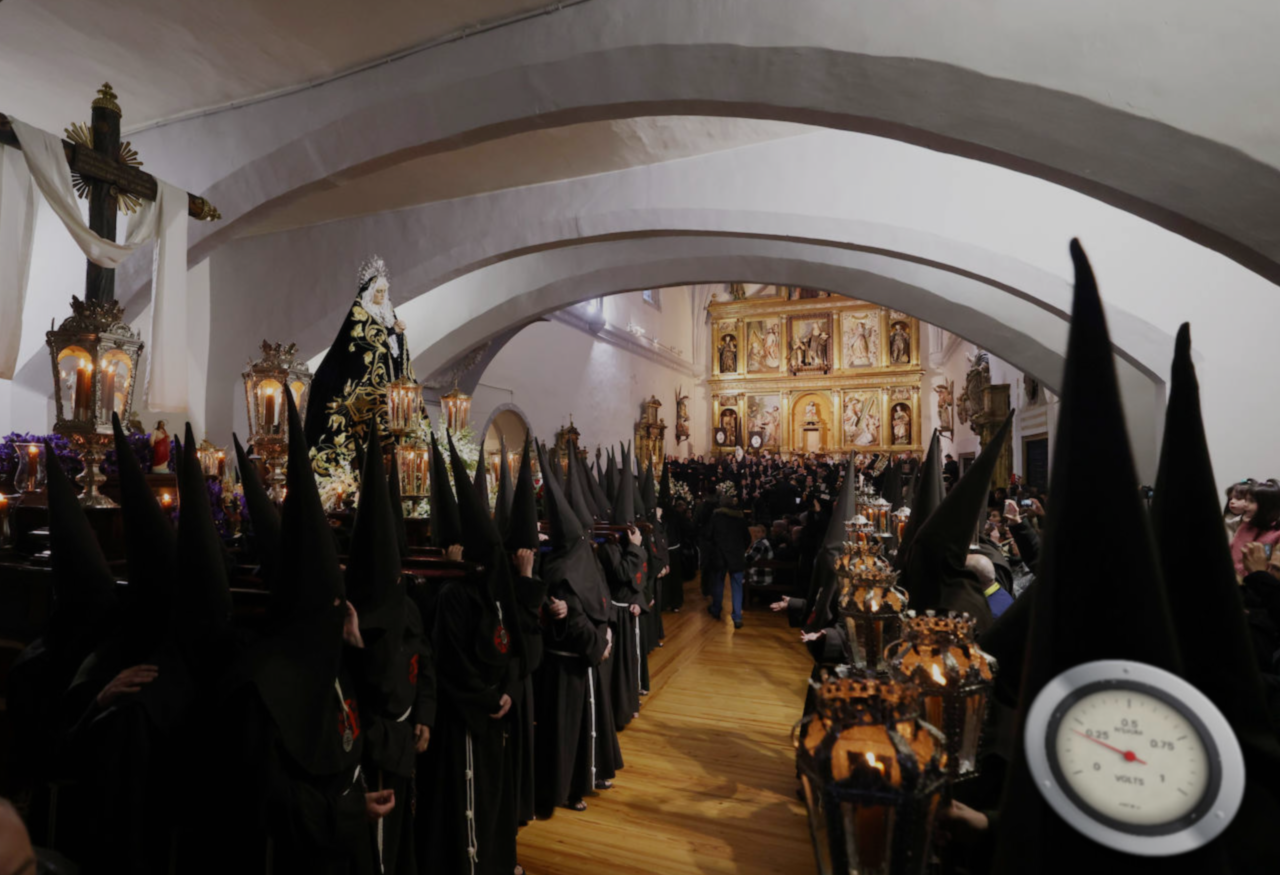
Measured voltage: 0.2 V
